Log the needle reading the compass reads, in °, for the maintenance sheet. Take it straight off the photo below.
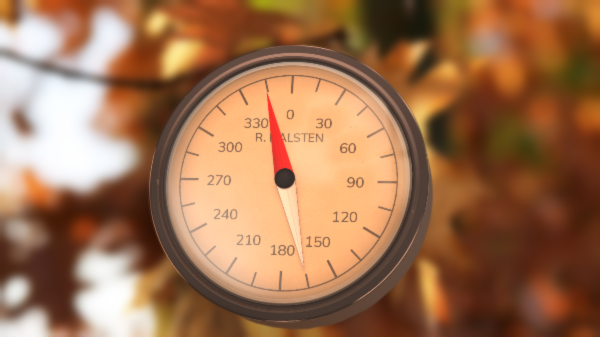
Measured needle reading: 345 °
